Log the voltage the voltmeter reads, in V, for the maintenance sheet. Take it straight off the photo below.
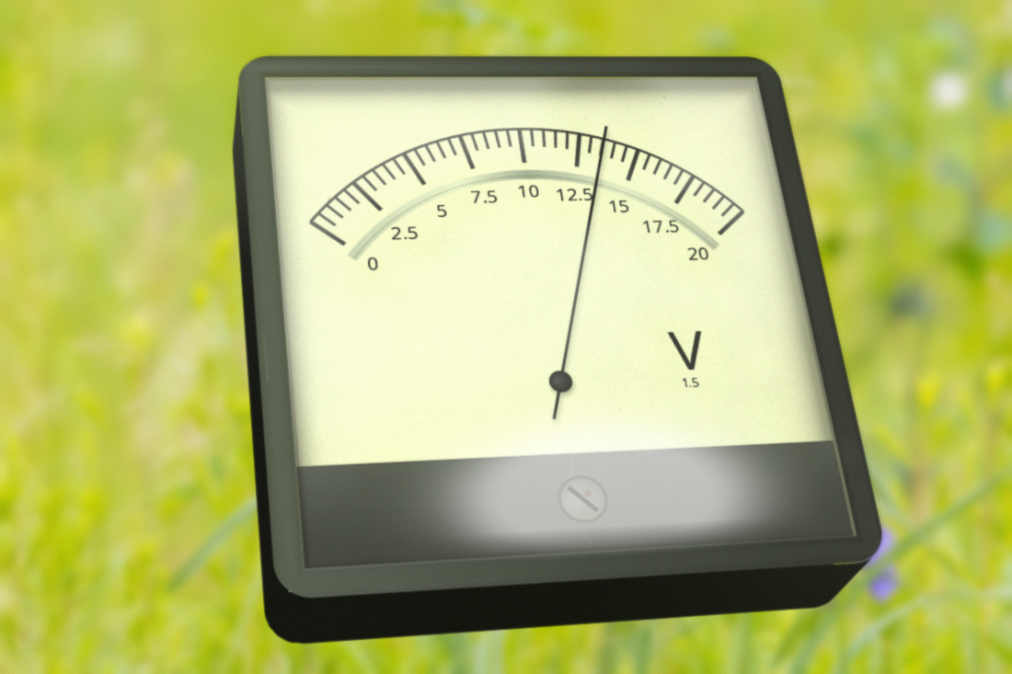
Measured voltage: 13.5 V
